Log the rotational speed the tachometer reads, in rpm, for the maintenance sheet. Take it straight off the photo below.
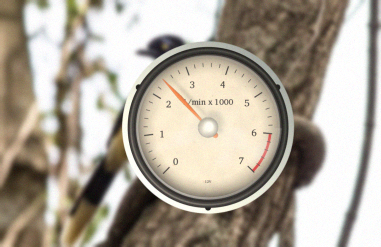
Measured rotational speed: 2400 rpm
